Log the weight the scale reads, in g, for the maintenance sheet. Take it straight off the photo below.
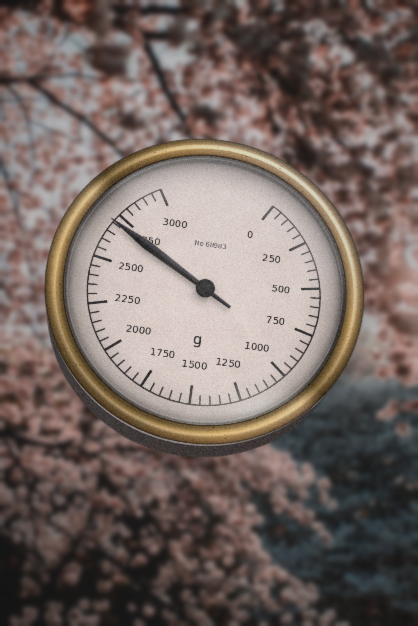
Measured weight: 2700 g
